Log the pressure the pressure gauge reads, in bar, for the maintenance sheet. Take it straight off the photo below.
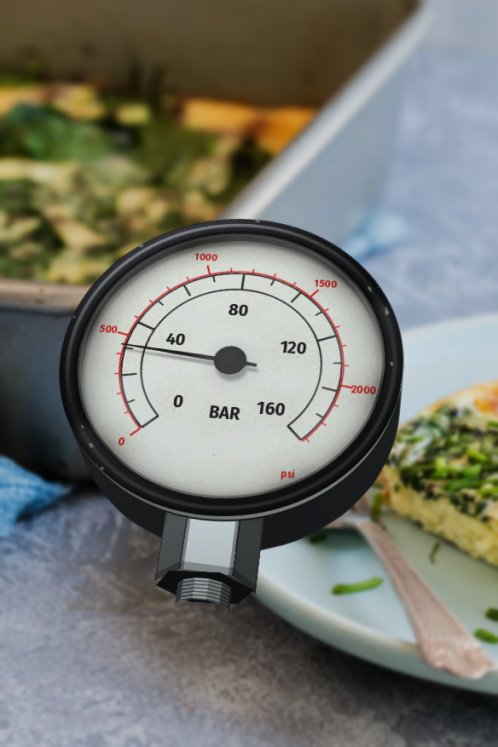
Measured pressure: 30 bar
